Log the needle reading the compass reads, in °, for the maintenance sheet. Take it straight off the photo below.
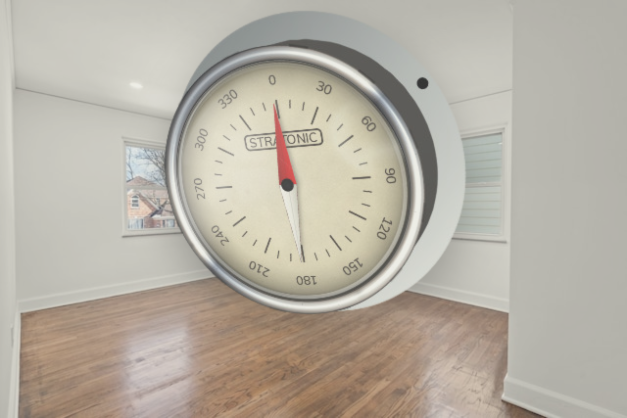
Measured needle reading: 0 °
